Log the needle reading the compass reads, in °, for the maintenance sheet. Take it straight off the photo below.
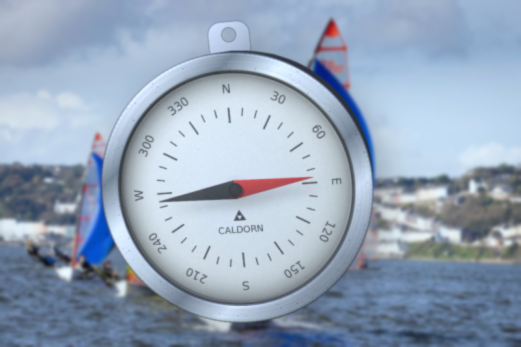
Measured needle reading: 85 °
